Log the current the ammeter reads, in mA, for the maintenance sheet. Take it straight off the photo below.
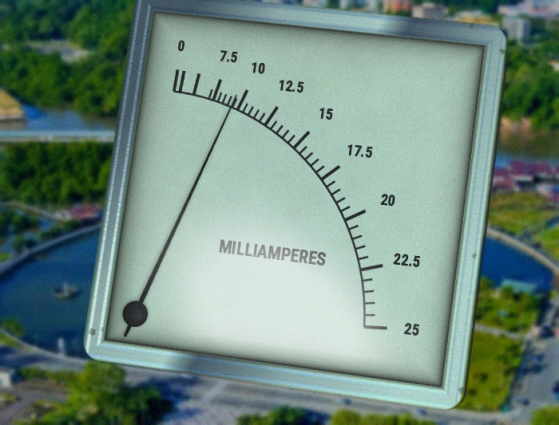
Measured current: 9.5 mA
